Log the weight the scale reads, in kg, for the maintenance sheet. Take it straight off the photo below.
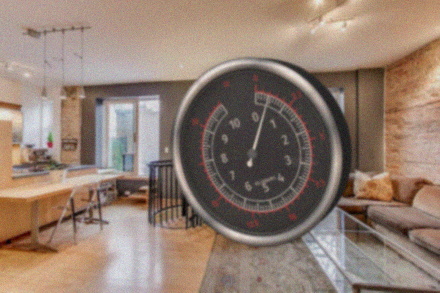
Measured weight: 0.5 kg
